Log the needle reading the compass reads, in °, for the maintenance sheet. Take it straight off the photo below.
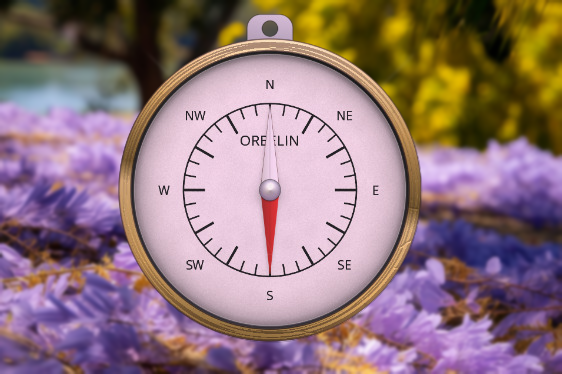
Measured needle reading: 180 °
